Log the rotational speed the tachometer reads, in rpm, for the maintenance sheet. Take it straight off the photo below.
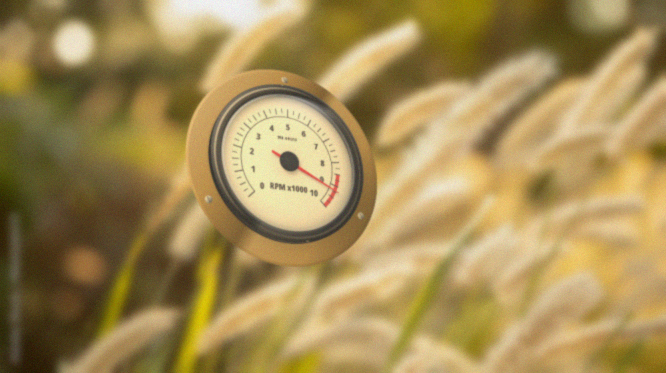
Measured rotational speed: 9250 rpm
